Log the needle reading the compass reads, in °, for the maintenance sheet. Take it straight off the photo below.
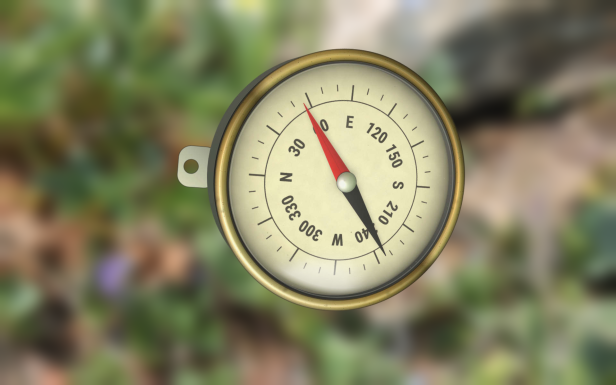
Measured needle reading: 55 °
